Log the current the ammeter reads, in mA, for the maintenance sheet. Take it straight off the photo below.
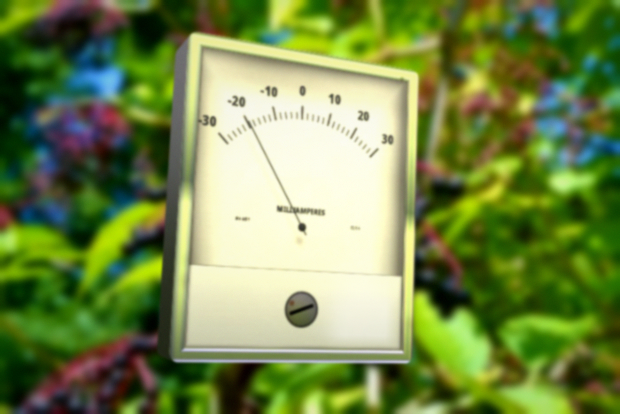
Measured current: -20 mA
